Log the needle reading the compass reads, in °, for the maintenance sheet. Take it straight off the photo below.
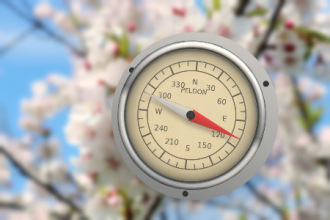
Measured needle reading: 110 °
